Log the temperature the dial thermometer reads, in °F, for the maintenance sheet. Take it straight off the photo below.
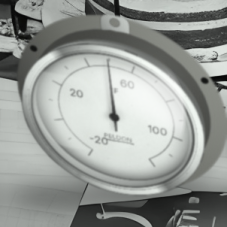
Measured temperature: 50 °F
